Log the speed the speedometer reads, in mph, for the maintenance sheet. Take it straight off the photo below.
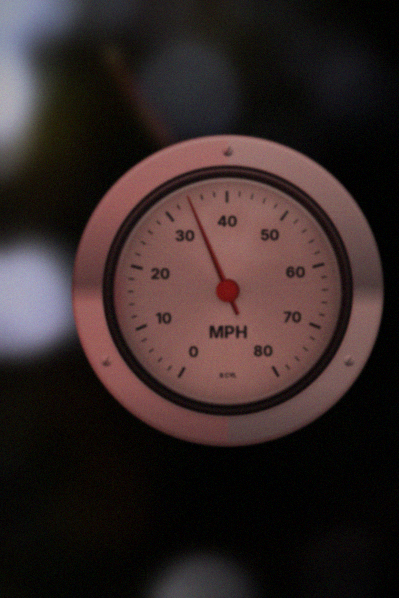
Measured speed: 34 mph
